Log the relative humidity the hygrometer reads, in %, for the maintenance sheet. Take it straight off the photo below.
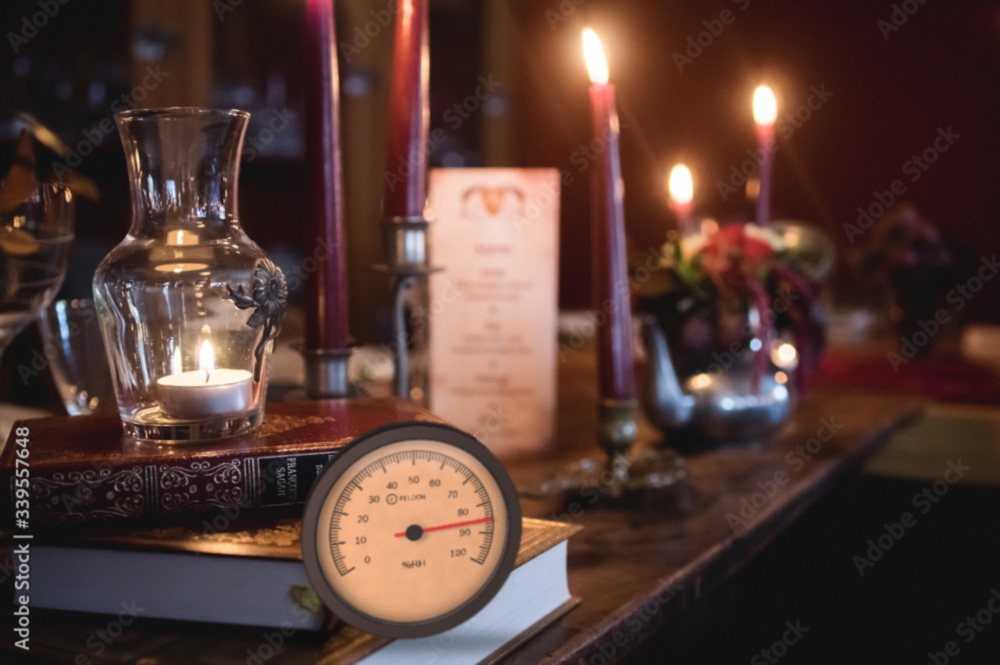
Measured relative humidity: 85 %
